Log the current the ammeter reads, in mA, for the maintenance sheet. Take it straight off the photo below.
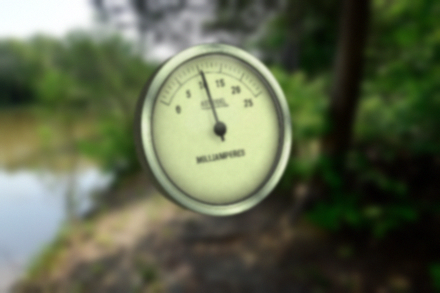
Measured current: 10 mA
